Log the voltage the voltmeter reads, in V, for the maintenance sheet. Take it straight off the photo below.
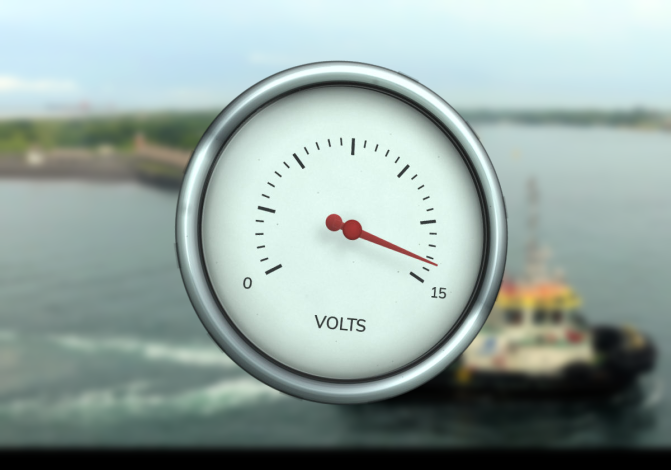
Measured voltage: 14.25 V
